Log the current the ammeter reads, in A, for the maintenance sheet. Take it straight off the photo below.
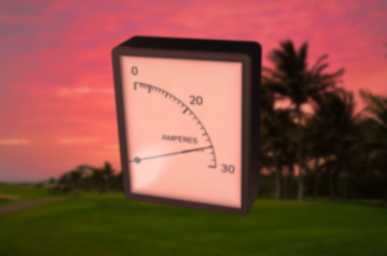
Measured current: 27 A
